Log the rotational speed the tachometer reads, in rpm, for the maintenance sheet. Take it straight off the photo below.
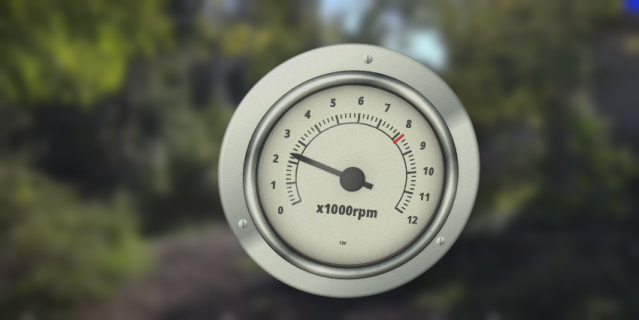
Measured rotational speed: 2400 rpm
